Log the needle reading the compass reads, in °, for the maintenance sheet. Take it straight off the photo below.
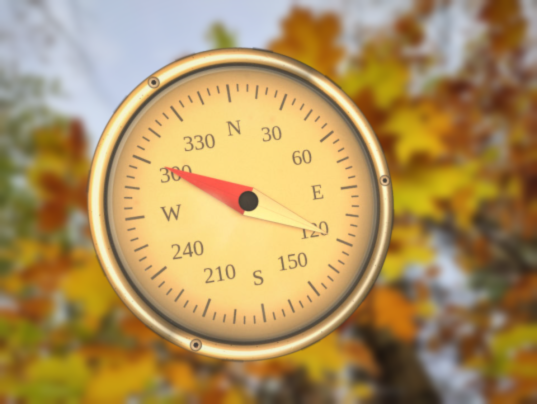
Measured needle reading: 300 °
